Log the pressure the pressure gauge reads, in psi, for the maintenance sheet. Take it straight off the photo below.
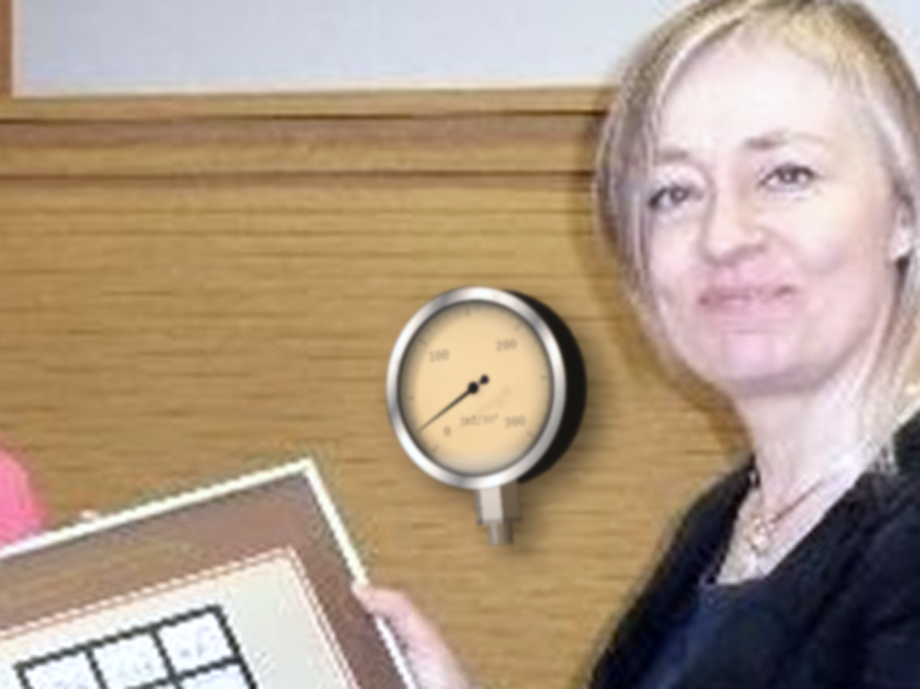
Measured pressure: 20 psi
